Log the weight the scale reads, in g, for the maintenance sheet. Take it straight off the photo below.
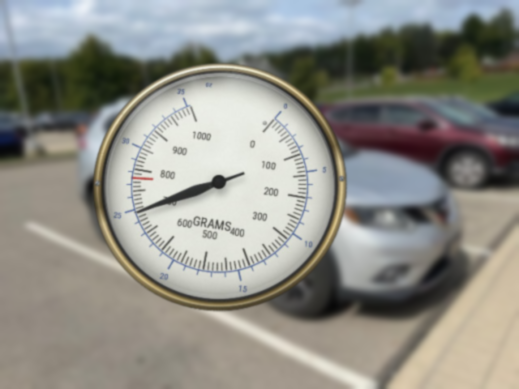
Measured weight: 700 g
